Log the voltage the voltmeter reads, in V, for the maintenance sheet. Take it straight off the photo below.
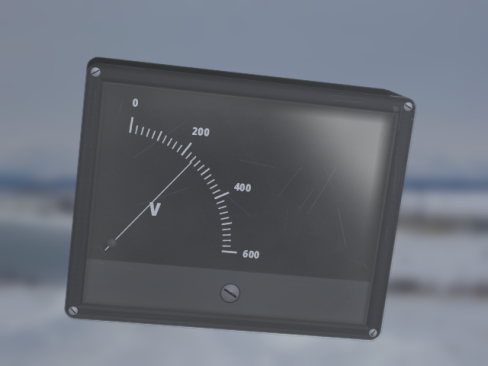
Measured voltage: 240 V
